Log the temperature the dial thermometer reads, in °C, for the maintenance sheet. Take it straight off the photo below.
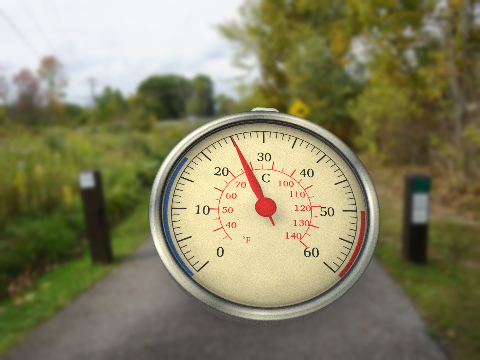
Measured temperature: 25 °C
